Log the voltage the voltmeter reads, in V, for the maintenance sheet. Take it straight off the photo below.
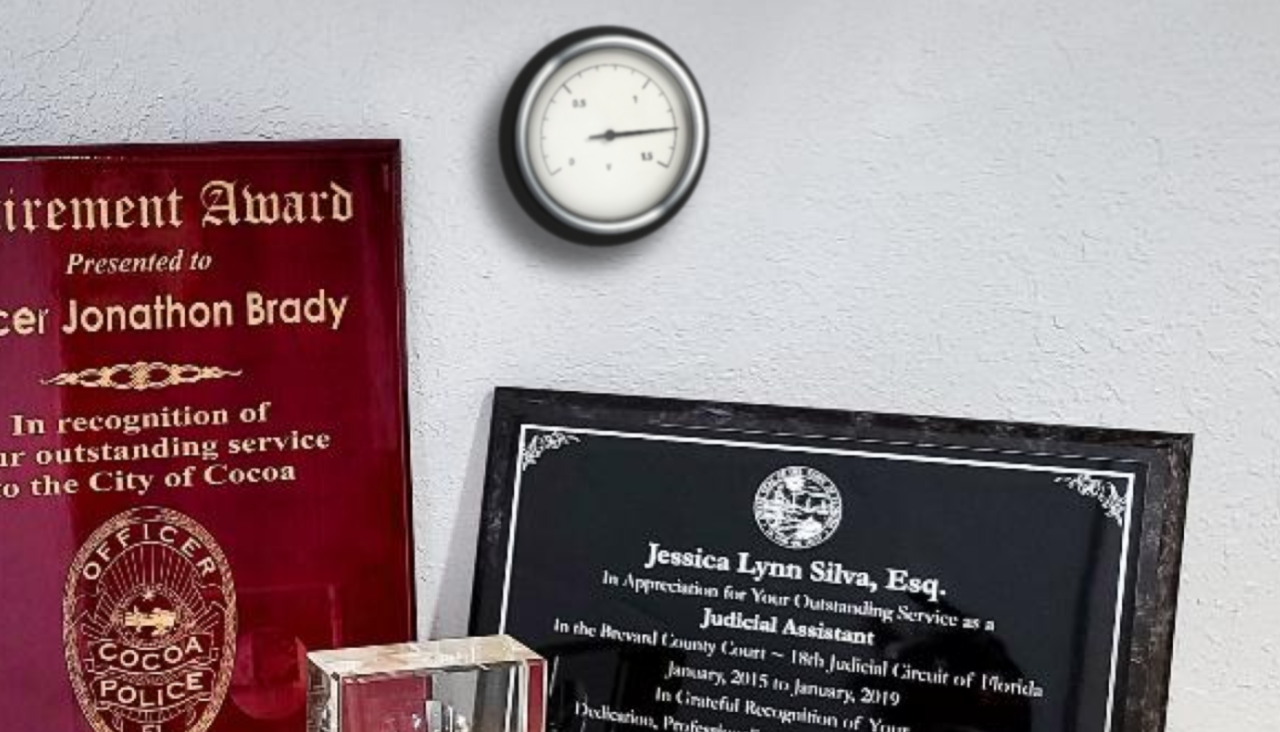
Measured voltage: 1.3 V
